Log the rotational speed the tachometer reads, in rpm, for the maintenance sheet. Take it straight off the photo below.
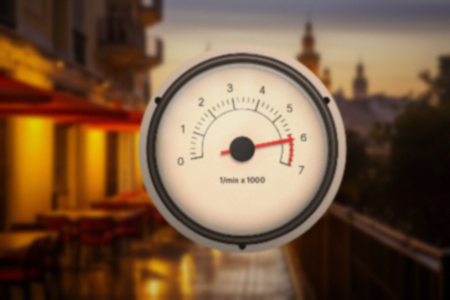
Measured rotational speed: 6000 rpm
